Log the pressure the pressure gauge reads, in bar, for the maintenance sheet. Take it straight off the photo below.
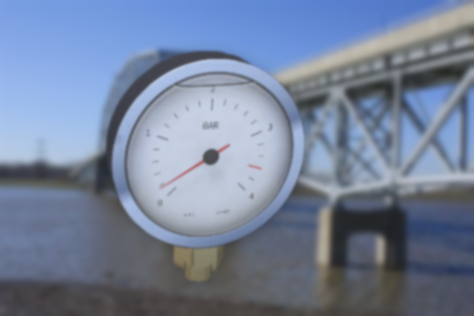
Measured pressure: 0.2 bar
